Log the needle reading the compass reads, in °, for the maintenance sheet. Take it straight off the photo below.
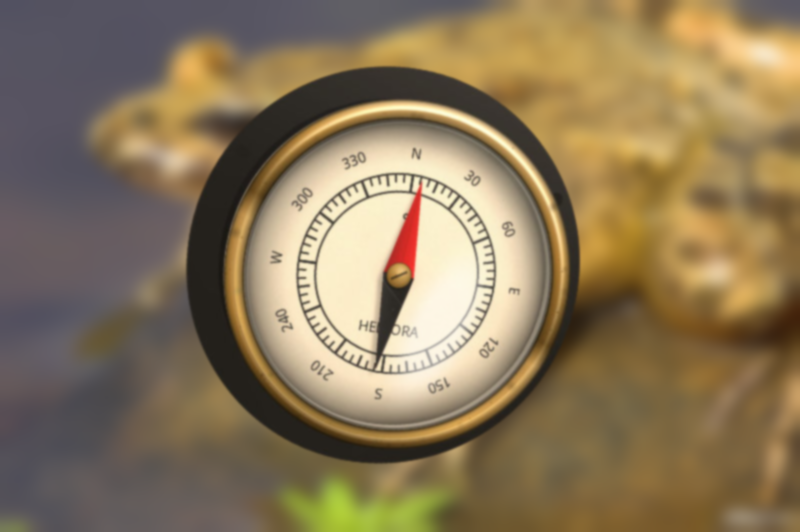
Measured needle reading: 5 °
